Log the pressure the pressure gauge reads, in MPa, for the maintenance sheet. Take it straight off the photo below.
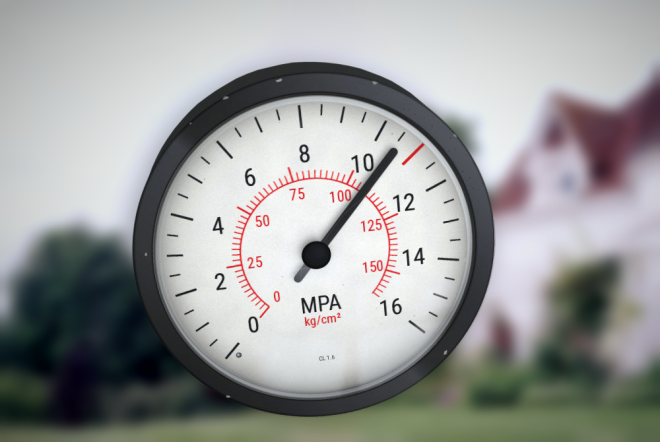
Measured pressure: 10.5 MPa
